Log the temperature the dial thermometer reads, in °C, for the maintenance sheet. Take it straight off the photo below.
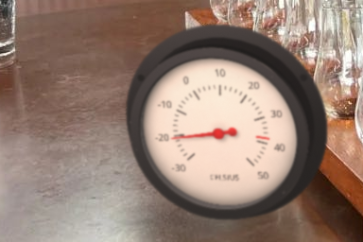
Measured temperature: -20 °C
